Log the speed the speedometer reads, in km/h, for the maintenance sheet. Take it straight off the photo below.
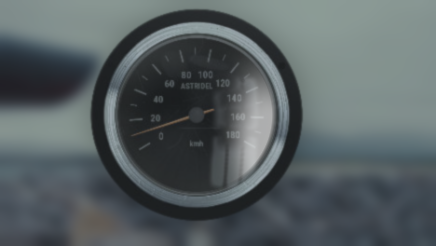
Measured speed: 10 km/h
